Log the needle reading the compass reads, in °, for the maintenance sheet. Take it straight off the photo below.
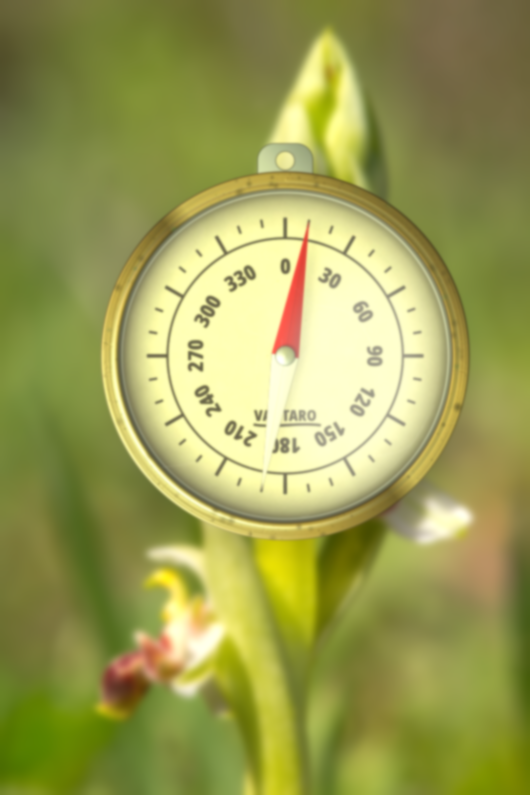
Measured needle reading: 10 °
